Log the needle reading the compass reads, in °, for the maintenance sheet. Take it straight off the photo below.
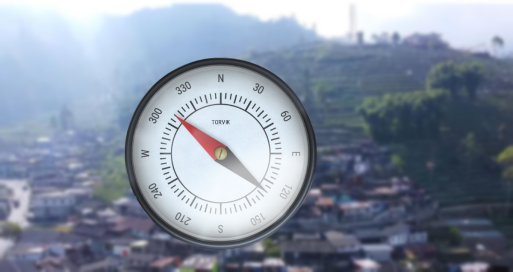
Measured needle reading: 310 °
